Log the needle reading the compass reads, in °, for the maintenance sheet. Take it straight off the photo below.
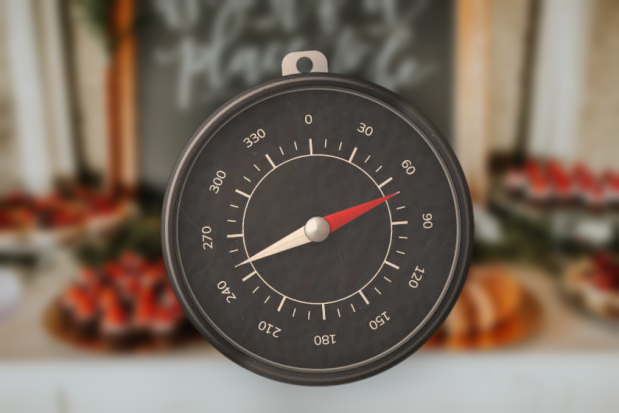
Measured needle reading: 70 °
